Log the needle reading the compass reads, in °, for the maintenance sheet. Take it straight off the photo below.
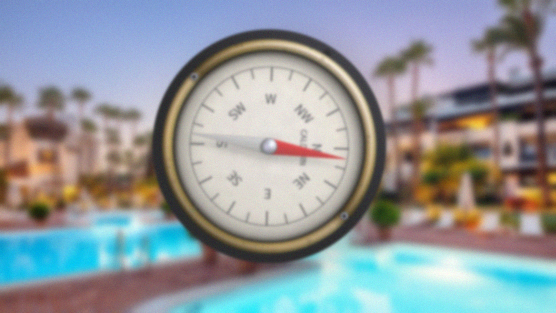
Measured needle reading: 7.5 °
